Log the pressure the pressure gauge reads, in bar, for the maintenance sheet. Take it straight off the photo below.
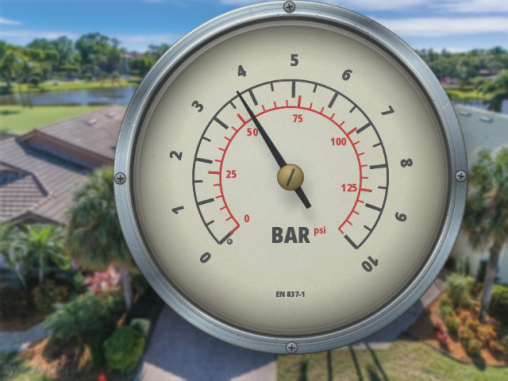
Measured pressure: 3.75 bar
